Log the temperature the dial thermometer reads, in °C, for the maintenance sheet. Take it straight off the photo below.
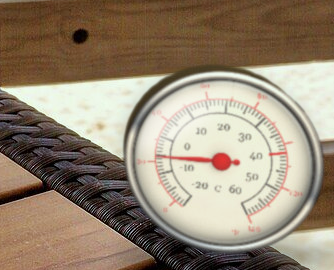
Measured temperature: -5 °C
